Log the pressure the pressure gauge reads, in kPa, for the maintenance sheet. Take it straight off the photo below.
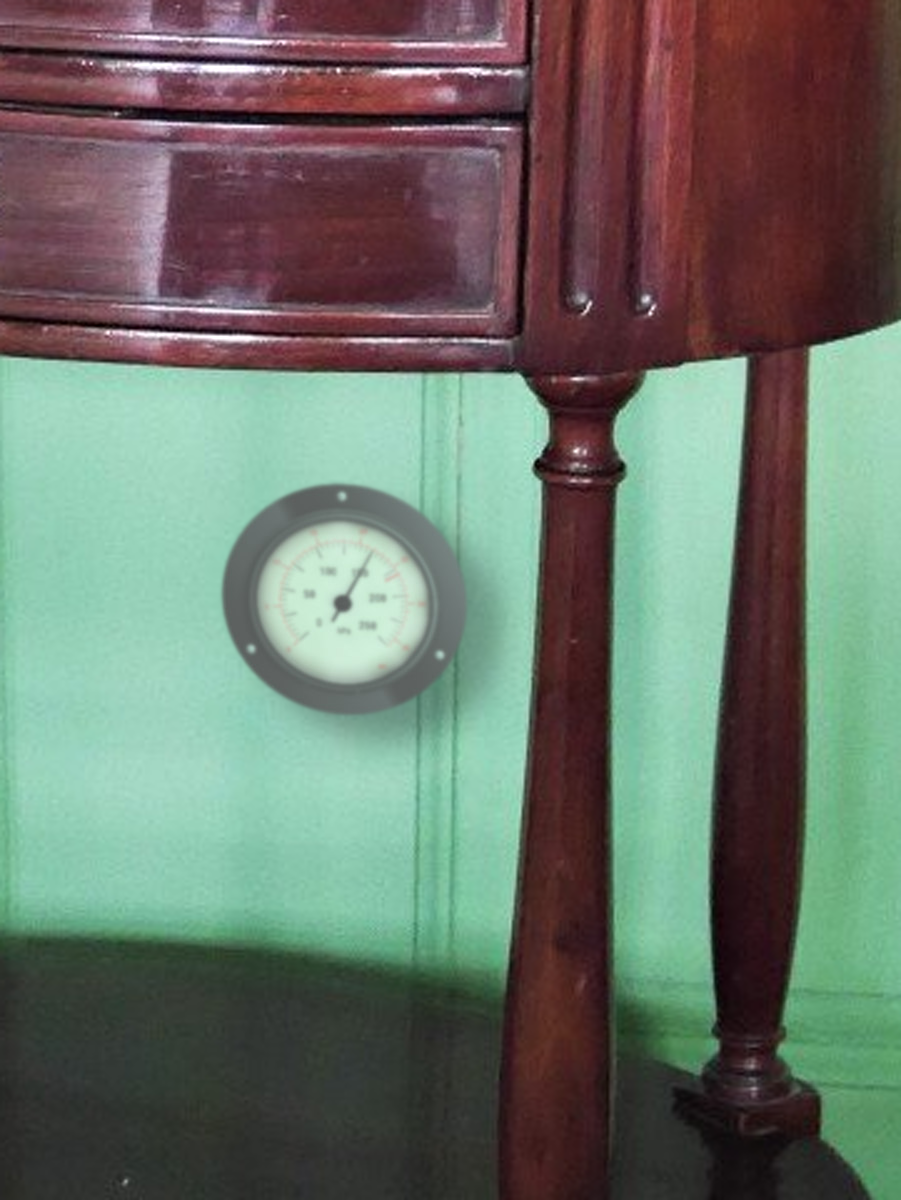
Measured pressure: 150 kPa
